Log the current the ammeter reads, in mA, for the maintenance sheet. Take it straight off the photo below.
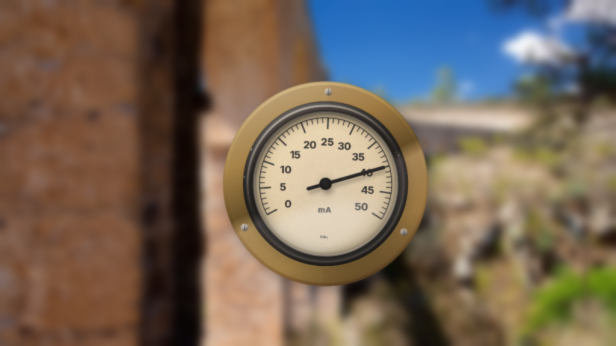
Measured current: 40 mA
